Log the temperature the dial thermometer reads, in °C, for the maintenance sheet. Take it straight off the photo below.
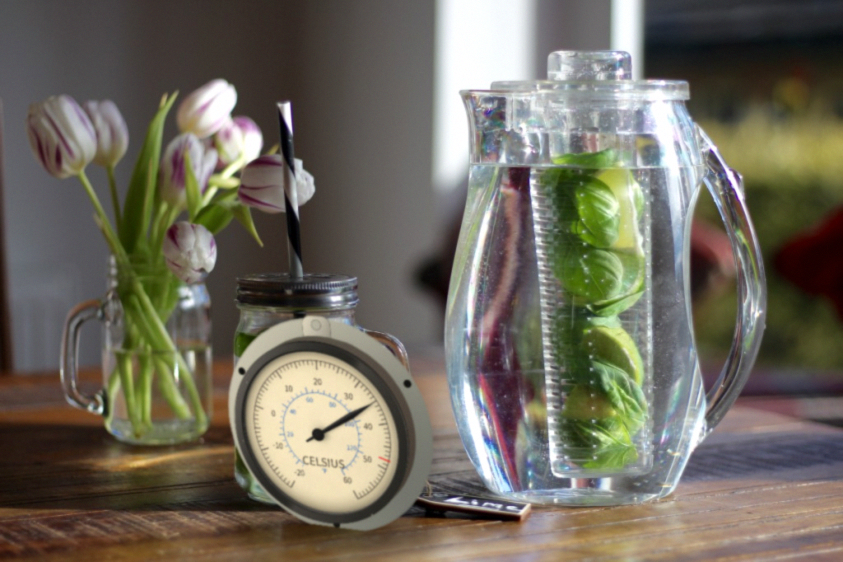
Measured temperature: 35 °C
